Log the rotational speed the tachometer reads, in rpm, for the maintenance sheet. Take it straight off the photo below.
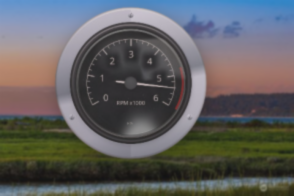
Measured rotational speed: 5400 rpm
